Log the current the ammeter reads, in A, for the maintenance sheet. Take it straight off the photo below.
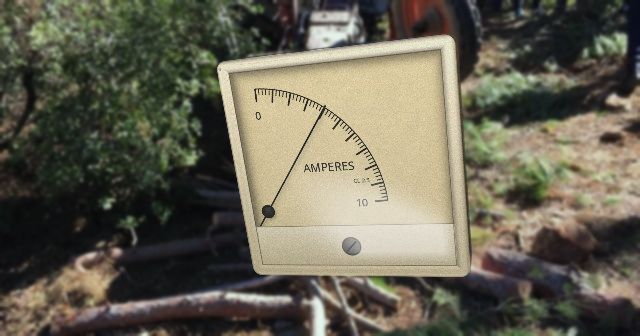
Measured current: 4 A
